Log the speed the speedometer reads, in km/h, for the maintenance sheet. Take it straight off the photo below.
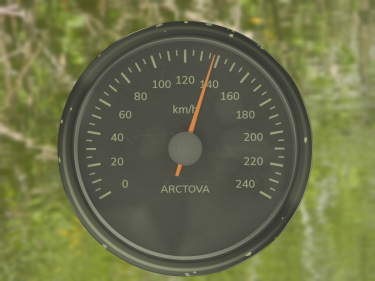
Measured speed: 137.5 km/h
